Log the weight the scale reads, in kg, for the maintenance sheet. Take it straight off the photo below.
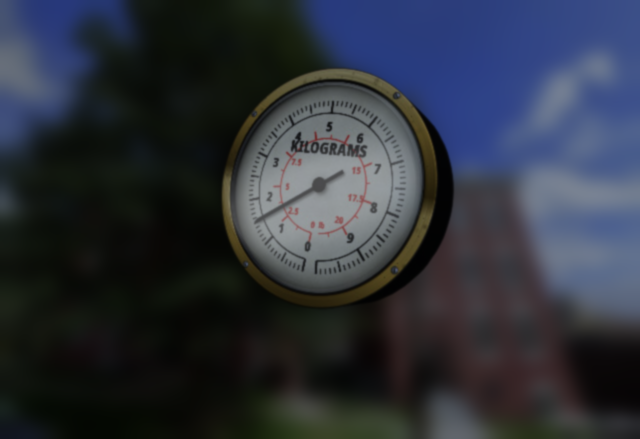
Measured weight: 1.5 kg
